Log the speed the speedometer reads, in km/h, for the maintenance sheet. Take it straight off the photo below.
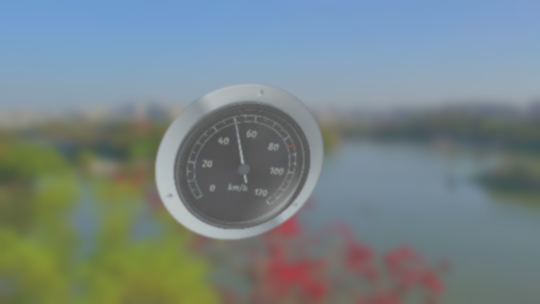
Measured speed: 50 km/h
